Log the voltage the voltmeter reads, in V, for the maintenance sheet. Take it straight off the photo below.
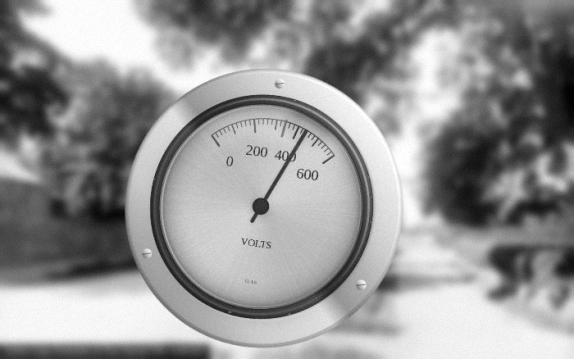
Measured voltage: 440 V
